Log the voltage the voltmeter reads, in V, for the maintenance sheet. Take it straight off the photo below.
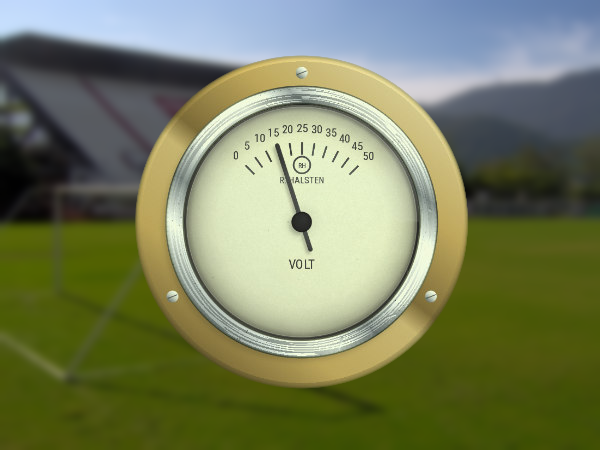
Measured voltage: 15 V
